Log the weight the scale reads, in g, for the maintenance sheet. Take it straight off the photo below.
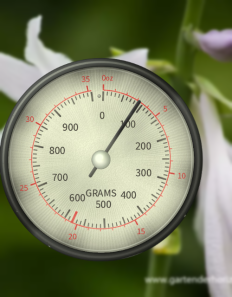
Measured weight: 90 g
